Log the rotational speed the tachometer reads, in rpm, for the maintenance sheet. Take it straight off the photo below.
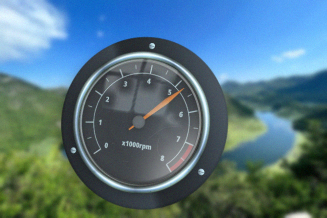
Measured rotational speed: 5250 rpm
